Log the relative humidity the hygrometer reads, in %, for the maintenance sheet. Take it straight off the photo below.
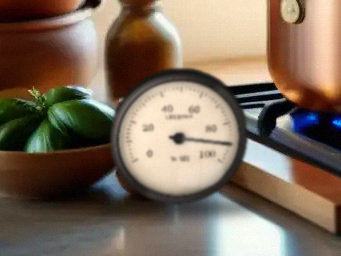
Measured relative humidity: 90 %
